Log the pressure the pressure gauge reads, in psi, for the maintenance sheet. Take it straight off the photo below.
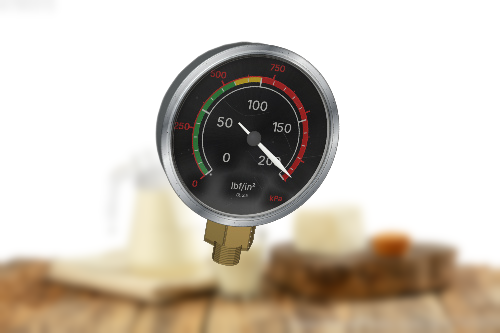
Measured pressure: 195 psi
